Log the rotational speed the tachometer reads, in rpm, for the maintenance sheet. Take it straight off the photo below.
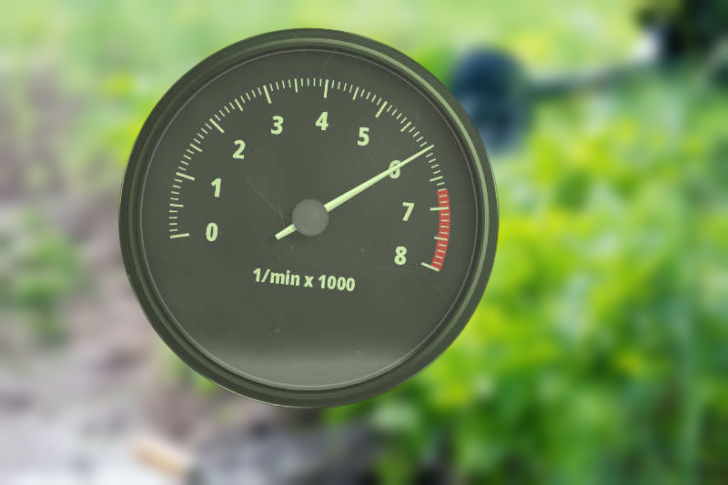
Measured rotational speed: 6000 rpm
